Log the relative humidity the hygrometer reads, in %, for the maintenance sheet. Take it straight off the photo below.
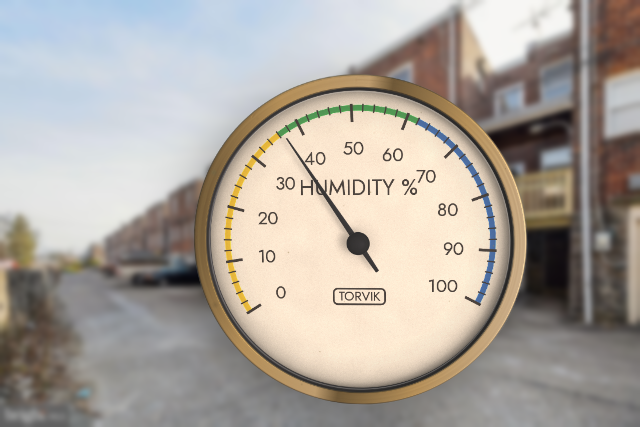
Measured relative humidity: 37 %
